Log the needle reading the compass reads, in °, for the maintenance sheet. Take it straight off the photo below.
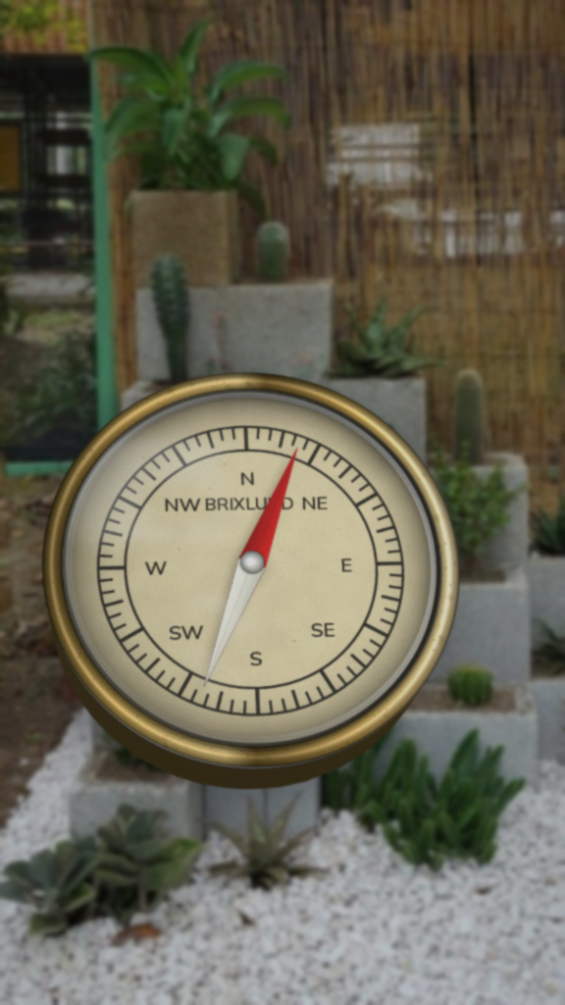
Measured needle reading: 22.5 °
